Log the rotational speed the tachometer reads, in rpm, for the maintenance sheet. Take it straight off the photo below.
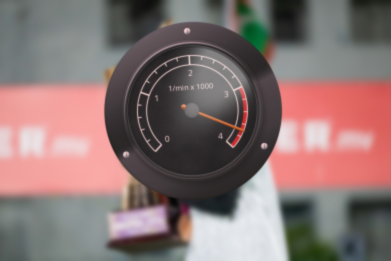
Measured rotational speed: 3700 rpm
